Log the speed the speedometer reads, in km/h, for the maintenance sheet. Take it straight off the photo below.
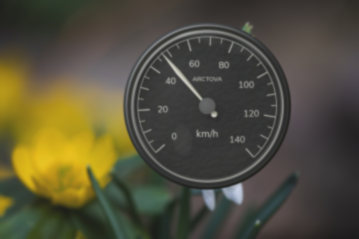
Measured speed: 47.5 km/h
